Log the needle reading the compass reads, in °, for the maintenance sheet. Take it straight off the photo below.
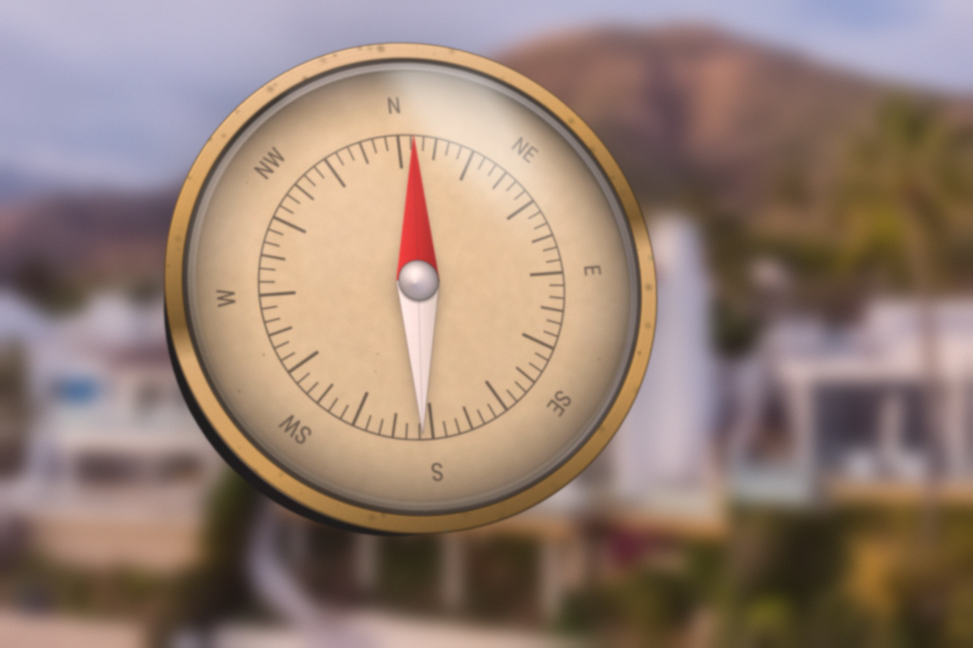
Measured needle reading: 5 °
